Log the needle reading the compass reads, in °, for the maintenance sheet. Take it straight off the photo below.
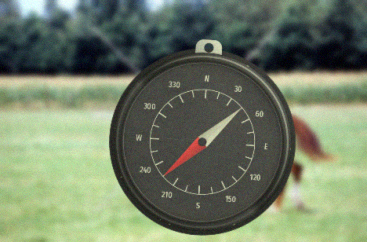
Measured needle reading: 225 °
